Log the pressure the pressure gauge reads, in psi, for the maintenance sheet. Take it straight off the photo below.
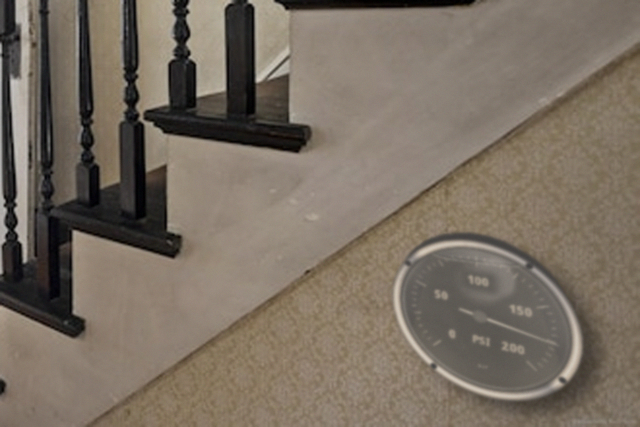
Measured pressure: 175 psi
